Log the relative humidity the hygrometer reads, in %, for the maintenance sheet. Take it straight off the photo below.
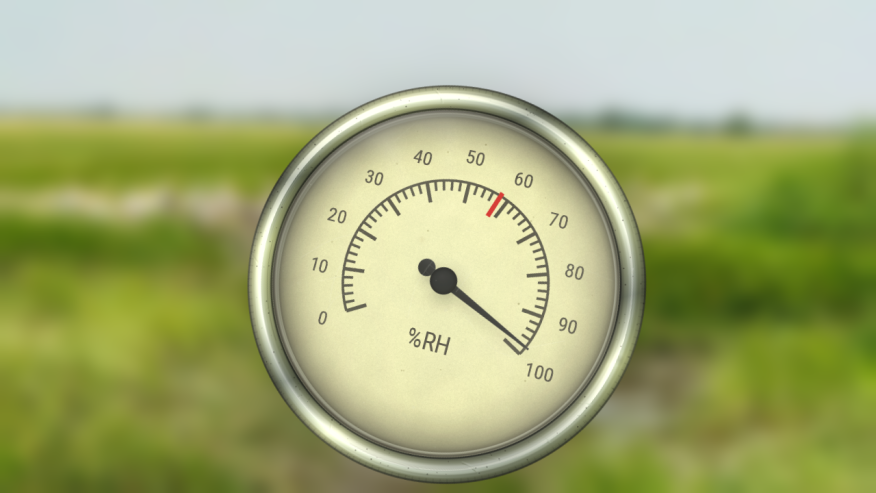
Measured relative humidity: 98 %
